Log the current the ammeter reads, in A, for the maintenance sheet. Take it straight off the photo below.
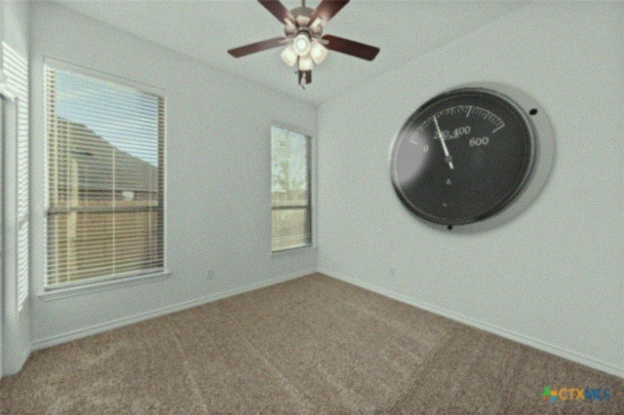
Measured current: 200 A
